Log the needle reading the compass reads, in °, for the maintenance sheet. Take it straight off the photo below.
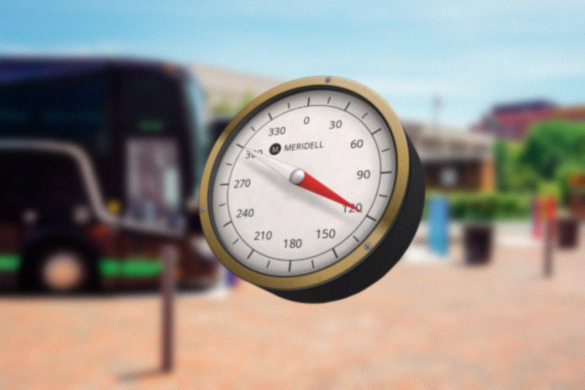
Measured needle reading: 120 °
